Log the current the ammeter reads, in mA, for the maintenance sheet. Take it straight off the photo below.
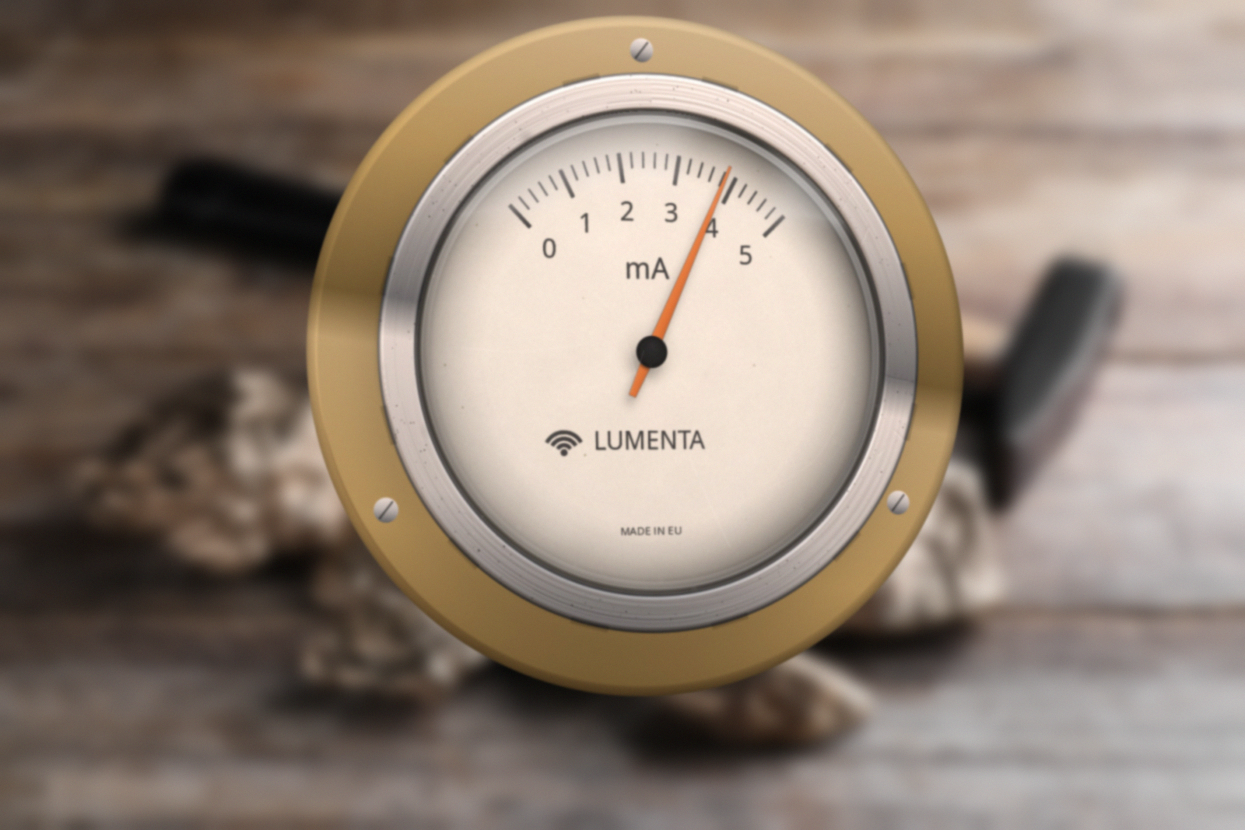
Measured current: 3.8 mA
